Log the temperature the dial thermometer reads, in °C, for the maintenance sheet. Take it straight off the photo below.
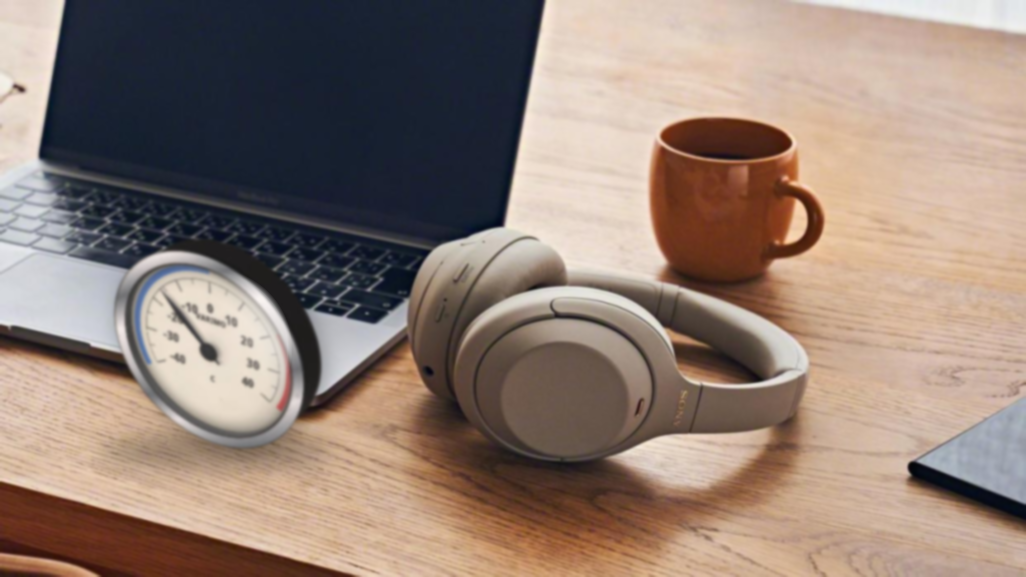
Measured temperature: -15 °C
